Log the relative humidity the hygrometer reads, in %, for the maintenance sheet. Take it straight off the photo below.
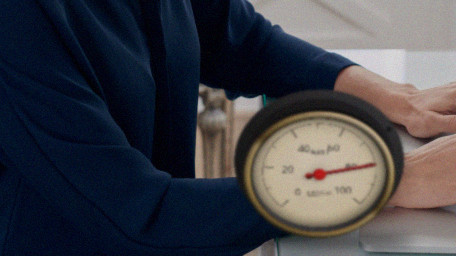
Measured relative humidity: 80 %
